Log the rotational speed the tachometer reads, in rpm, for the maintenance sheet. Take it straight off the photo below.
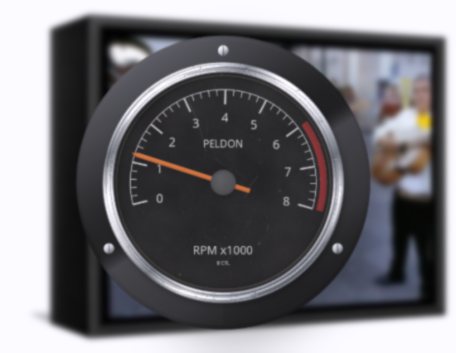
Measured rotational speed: 1200 rpm
